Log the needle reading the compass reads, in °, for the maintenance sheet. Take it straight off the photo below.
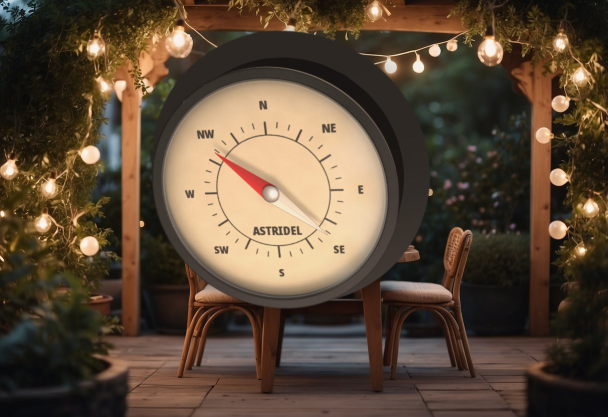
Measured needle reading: 310 °
